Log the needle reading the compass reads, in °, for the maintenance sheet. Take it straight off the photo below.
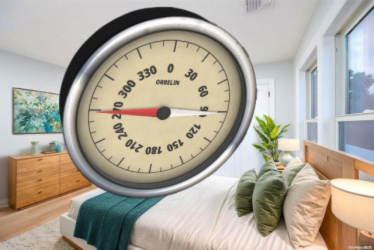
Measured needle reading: 270 °
